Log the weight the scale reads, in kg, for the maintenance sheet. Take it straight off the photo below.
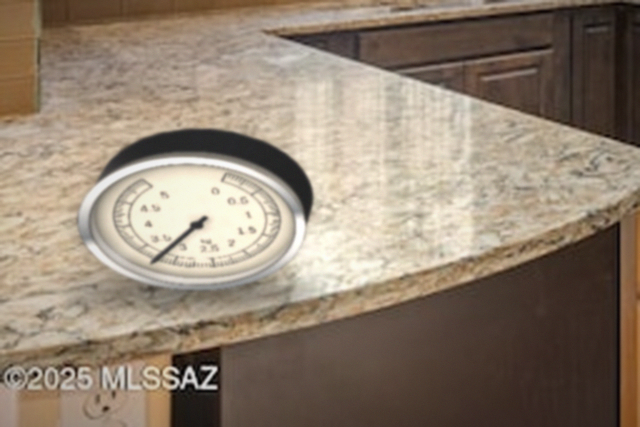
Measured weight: 3.25 kg
